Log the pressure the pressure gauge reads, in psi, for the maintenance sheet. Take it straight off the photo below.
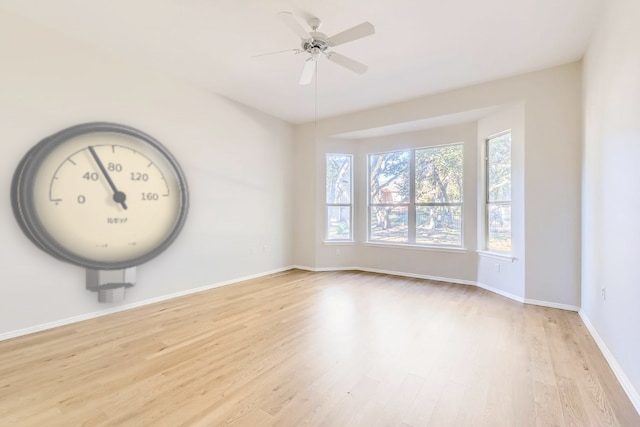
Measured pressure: 60 psi
